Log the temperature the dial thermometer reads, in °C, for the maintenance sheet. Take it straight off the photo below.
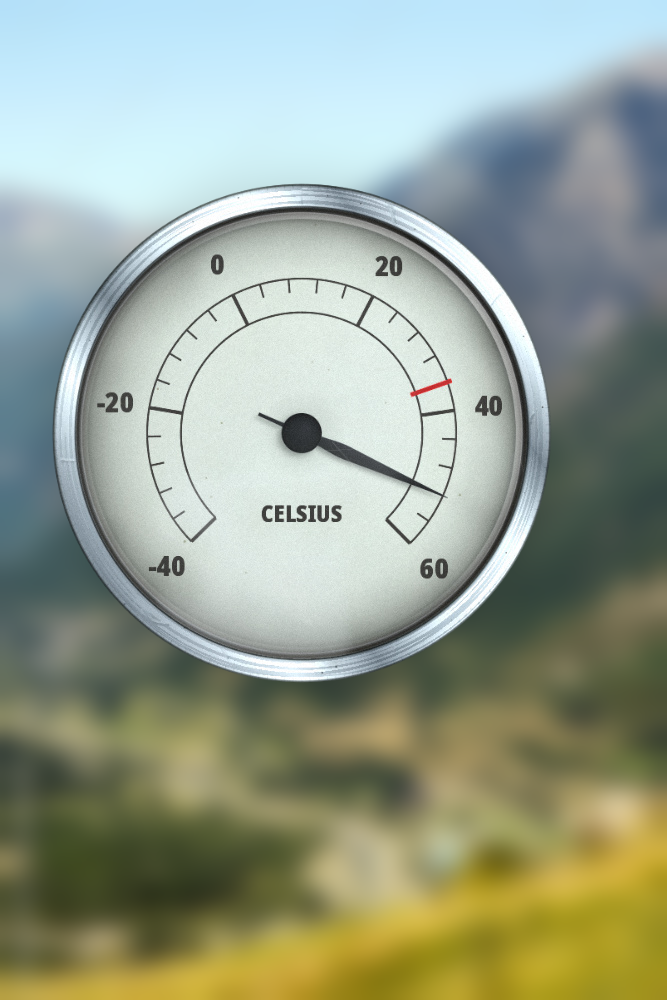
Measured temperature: 52 °C
